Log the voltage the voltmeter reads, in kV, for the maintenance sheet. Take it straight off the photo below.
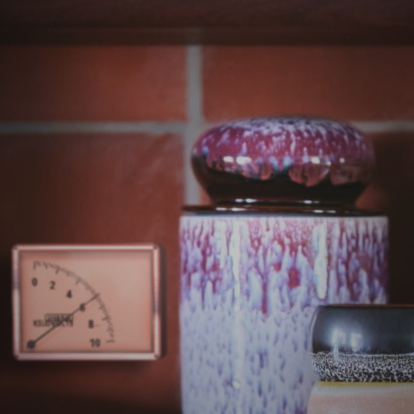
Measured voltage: 6 kV
